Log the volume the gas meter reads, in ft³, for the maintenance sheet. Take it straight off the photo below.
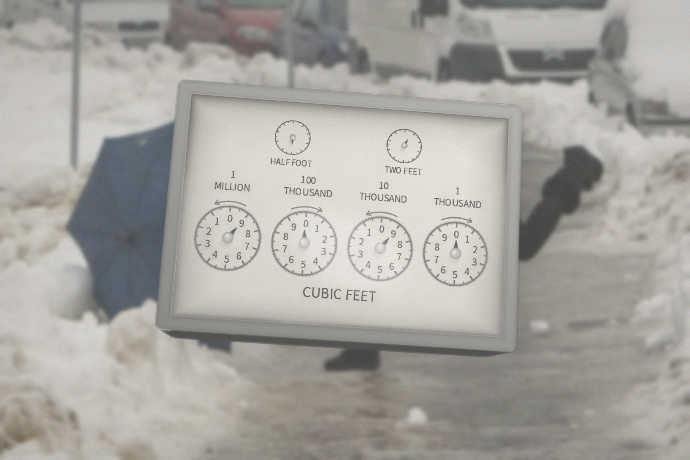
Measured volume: 899000 ft³
